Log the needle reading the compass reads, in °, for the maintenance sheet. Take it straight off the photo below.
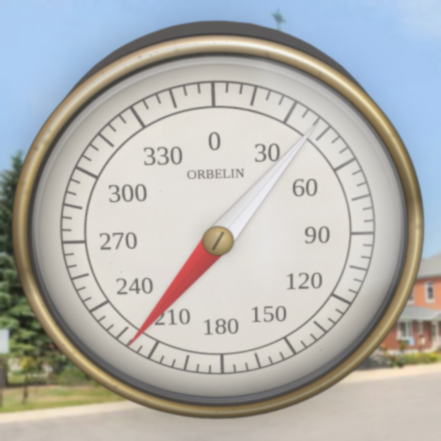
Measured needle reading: 220 °
